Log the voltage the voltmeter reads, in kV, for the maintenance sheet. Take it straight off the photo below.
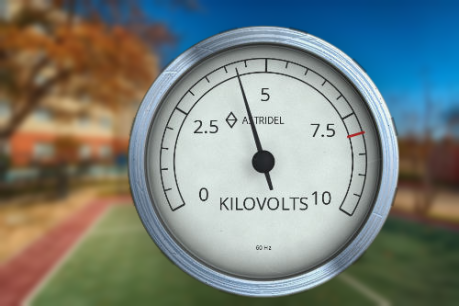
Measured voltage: 4.25 kV
